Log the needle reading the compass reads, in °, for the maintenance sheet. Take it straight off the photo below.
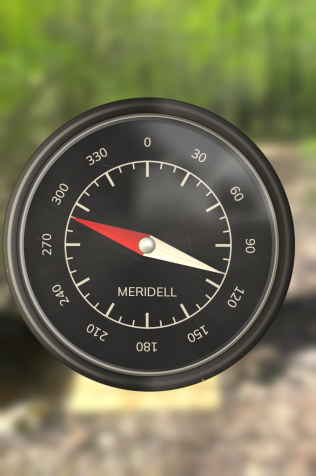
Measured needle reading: 290 °
